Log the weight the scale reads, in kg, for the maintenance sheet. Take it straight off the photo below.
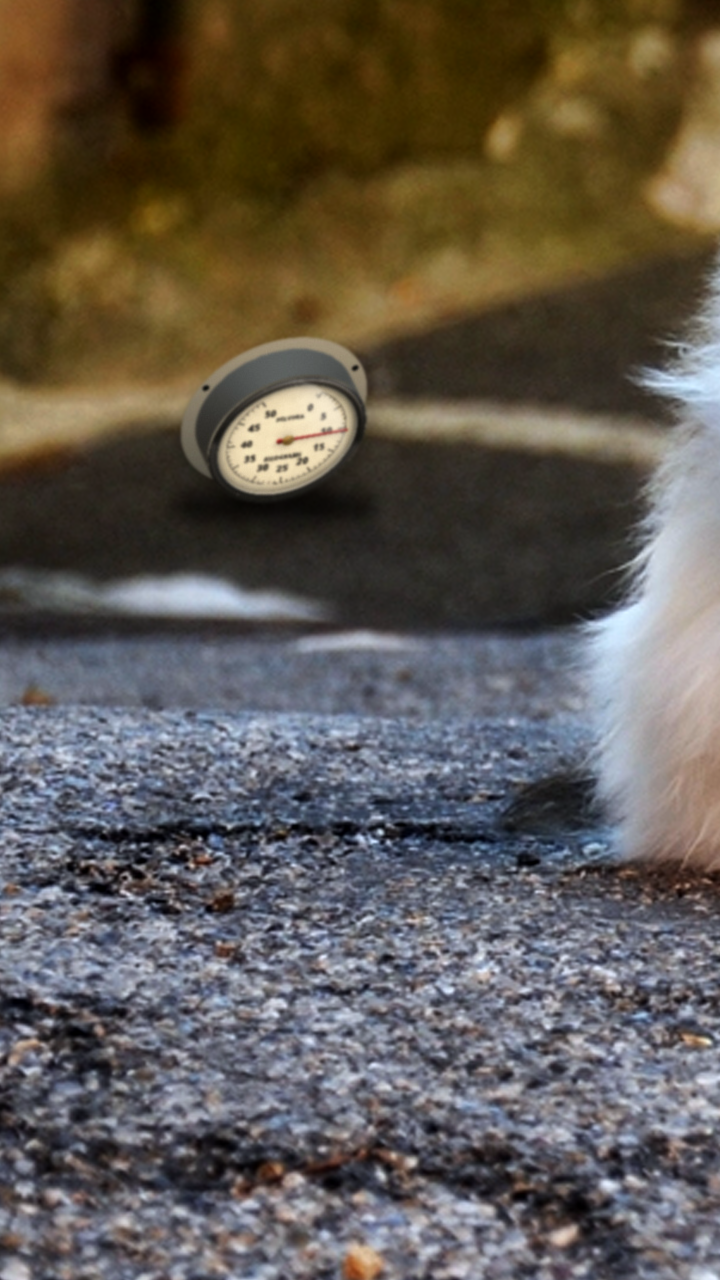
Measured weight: 10 kg
